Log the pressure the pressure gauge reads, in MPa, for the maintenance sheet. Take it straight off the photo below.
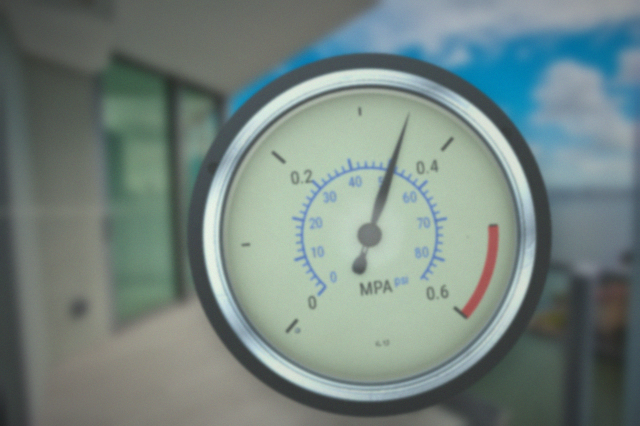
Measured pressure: 0.35 MPa
